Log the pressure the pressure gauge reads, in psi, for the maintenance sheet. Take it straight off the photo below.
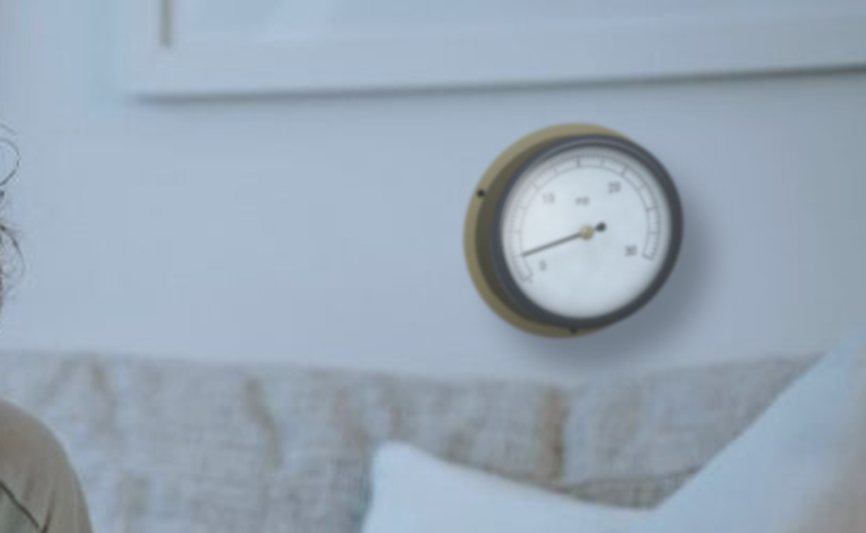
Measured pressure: 2.5 psi
